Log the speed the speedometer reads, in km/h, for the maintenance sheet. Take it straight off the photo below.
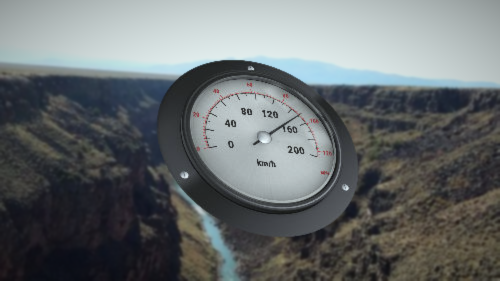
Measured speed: 150 km/h
